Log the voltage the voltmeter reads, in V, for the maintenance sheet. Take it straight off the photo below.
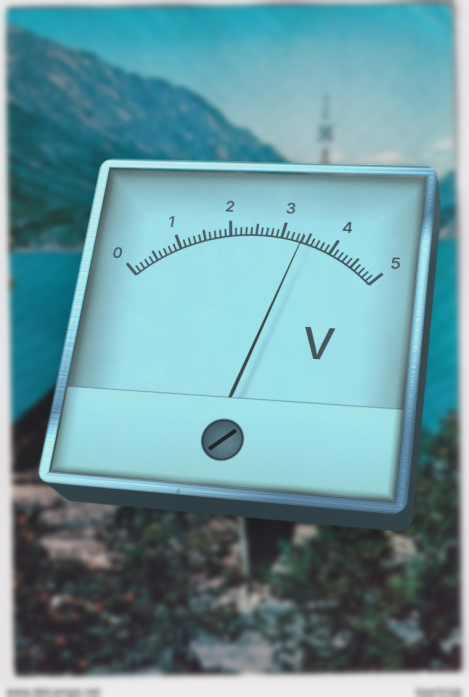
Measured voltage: 3.4 V
